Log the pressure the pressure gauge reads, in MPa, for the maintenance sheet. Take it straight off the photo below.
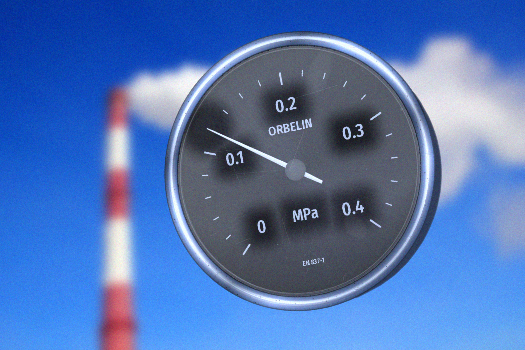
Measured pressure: 0.12 MPa
